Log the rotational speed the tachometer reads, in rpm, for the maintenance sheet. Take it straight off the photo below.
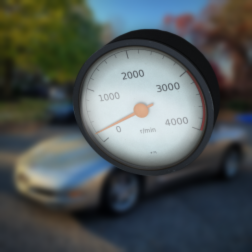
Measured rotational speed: 200 rpm
